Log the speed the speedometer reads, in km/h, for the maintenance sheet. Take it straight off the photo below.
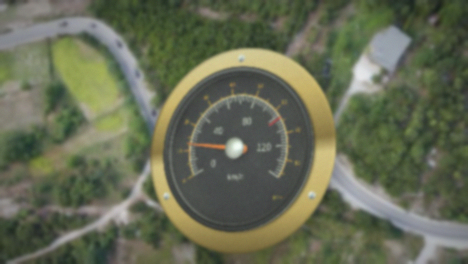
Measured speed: 20 km/h
